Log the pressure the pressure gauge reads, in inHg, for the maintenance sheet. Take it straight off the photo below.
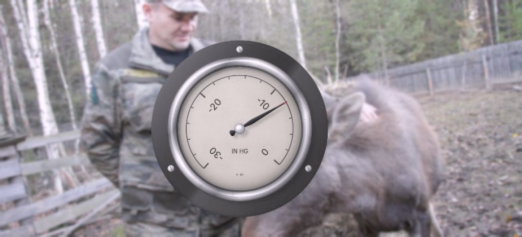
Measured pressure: -8 inHg
